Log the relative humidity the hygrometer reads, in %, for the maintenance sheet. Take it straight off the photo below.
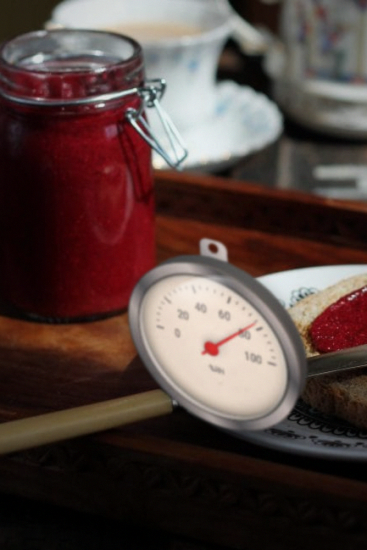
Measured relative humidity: 76 %
